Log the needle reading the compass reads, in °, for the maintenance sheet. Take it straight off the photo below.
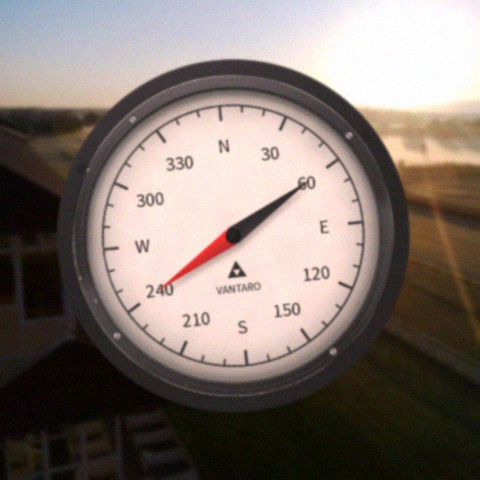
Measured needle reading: 240 °
